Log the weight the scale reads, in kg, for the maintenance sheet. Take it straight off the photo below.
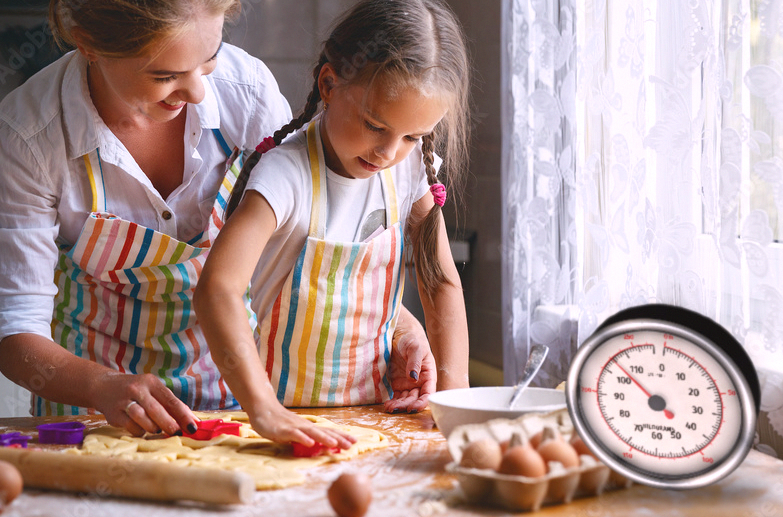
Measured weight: 105 kg
